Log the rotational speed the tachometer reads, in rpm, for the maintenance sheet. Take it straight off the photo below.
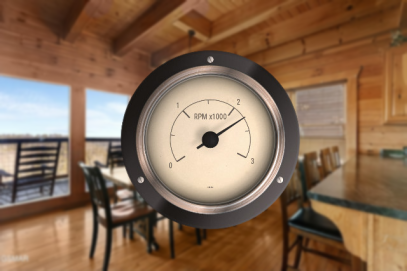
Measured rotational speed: 2250 rpm
